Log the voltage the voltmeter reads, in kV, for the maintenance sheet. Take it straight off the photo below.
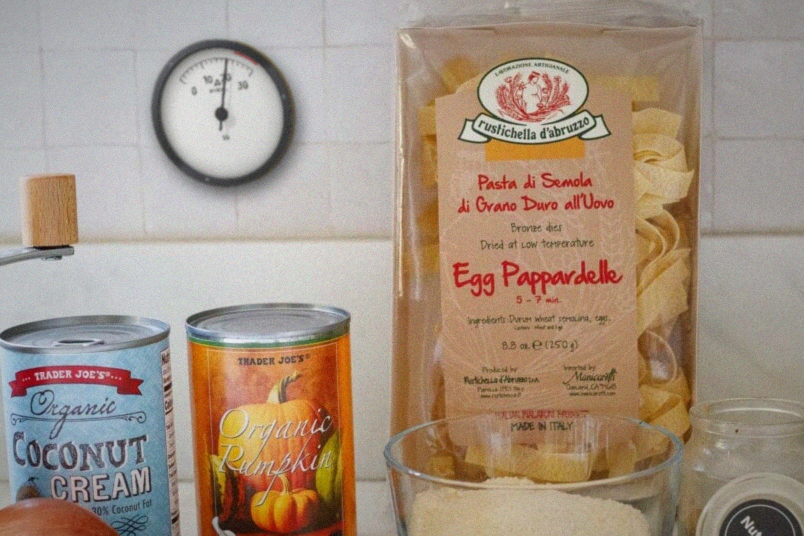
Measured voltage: 20 kV
